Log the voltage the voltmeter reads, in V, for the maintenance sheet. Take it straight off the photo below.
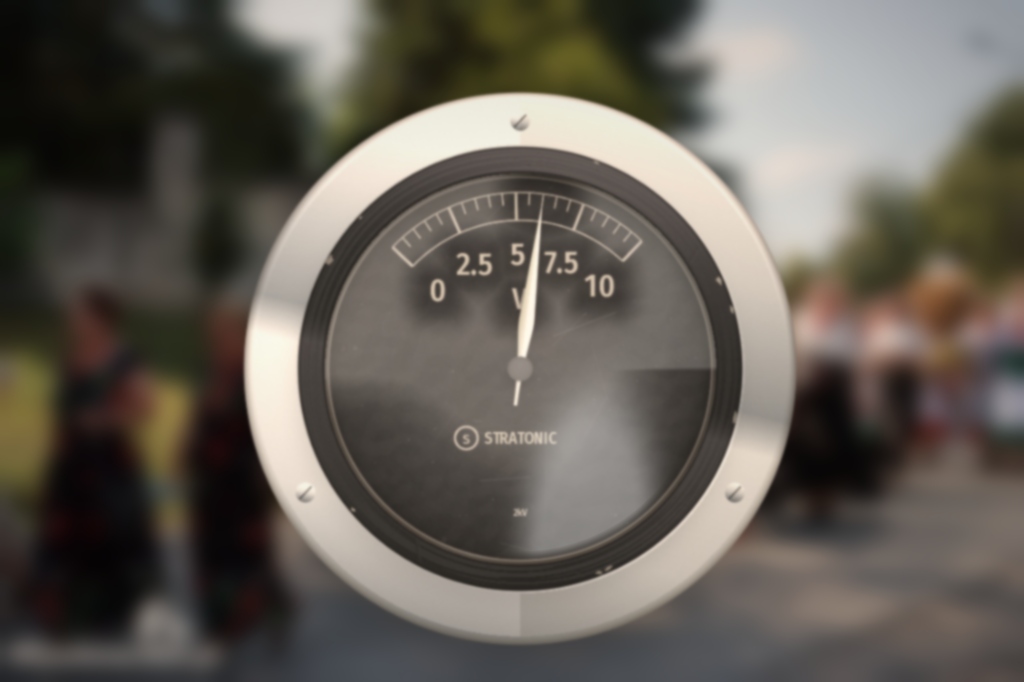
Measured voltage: 6 V
